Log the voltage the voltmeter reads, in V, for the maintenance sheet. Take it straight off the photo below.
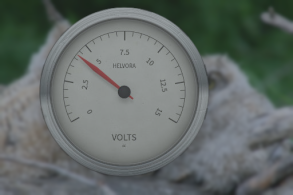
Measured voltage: 4.25 V
